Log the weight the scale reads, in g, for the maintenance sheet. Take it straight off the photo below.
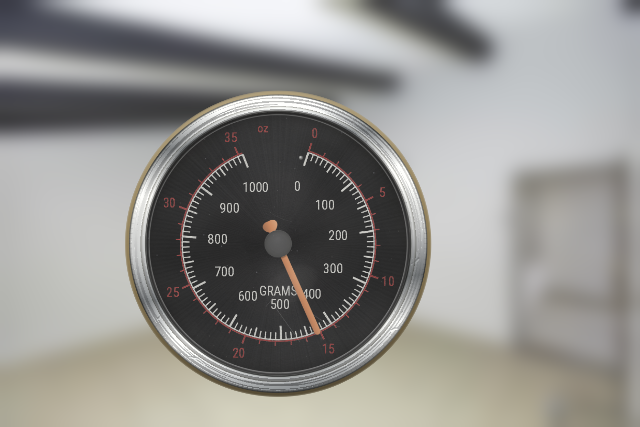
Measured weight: 430 g
